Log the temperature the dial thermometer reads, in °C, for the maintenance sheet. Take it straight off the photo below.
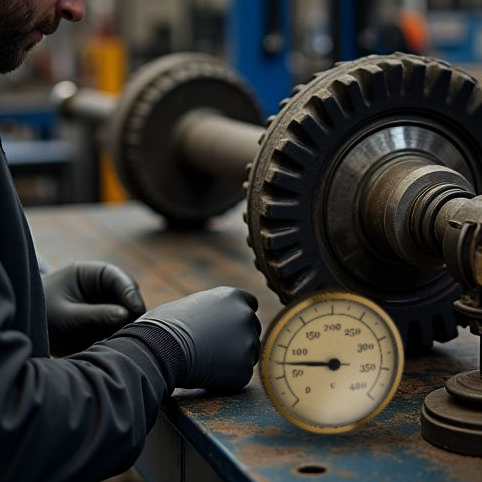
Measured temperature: 75 °C
